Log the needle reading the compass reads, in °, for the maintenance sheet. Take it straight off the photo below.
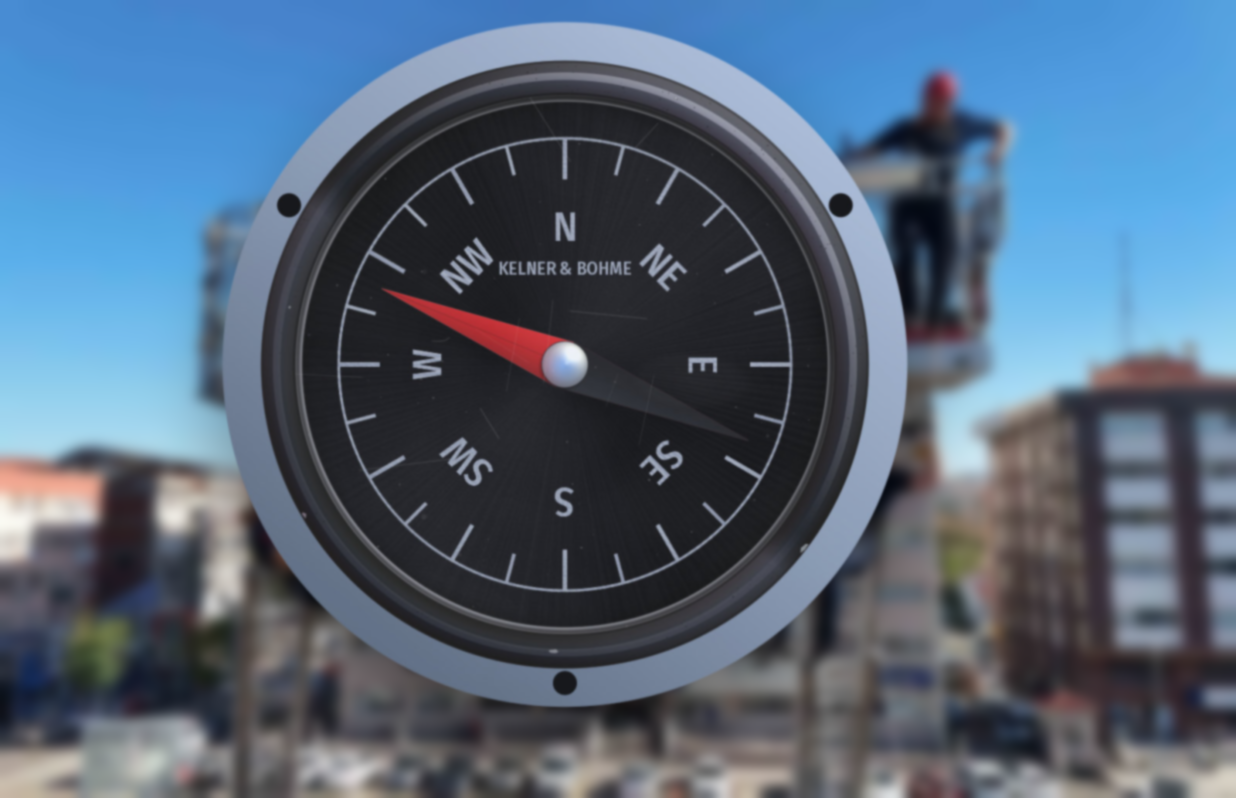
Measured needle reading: 292.5 °
